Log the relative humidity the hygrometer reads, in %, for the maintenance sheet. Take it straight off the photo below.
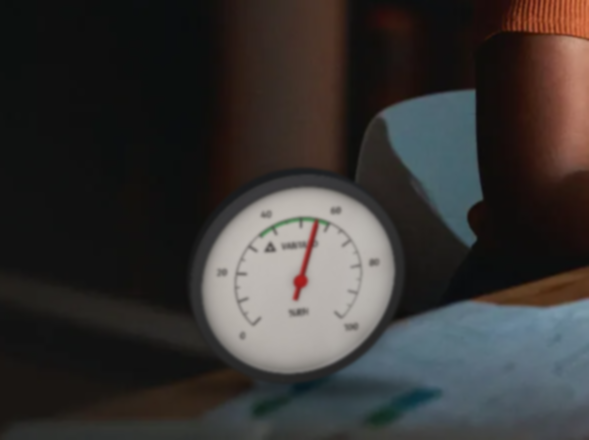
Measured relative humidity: 55 %
